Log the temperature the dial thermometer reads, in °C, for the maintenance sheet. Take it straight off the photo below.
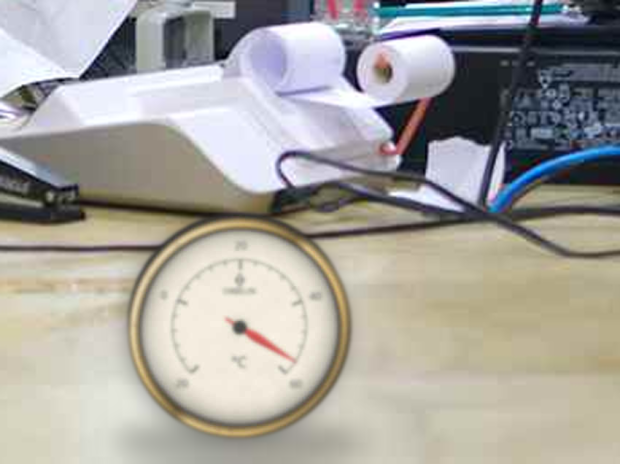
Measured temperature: 56 °C
